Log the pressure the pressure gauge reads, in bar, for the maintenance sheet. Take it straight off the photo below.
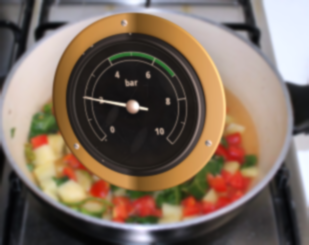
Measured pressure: 2 bar
